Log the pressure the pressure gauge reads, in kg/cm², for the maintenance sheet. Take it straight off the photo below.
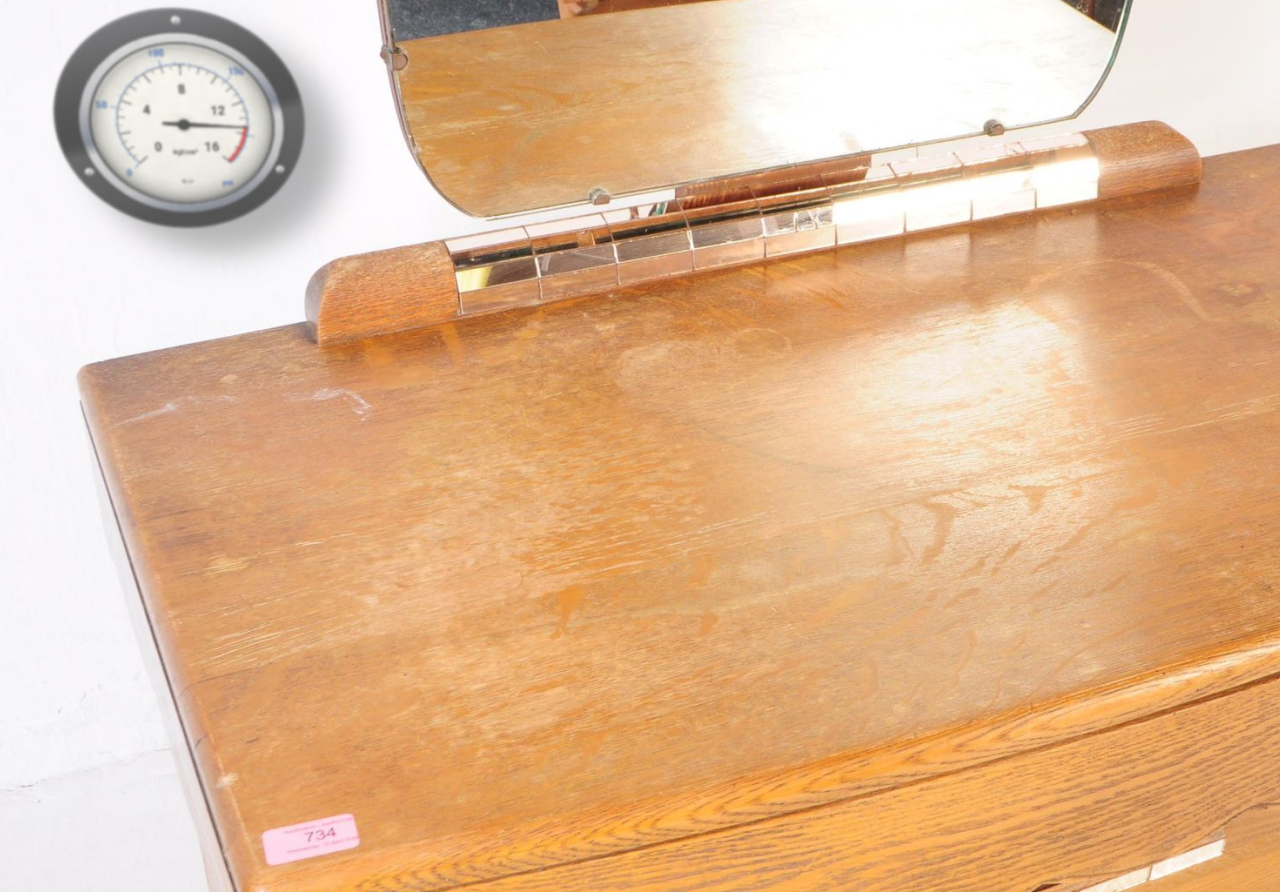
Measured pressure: 13.5 kg/cm²
